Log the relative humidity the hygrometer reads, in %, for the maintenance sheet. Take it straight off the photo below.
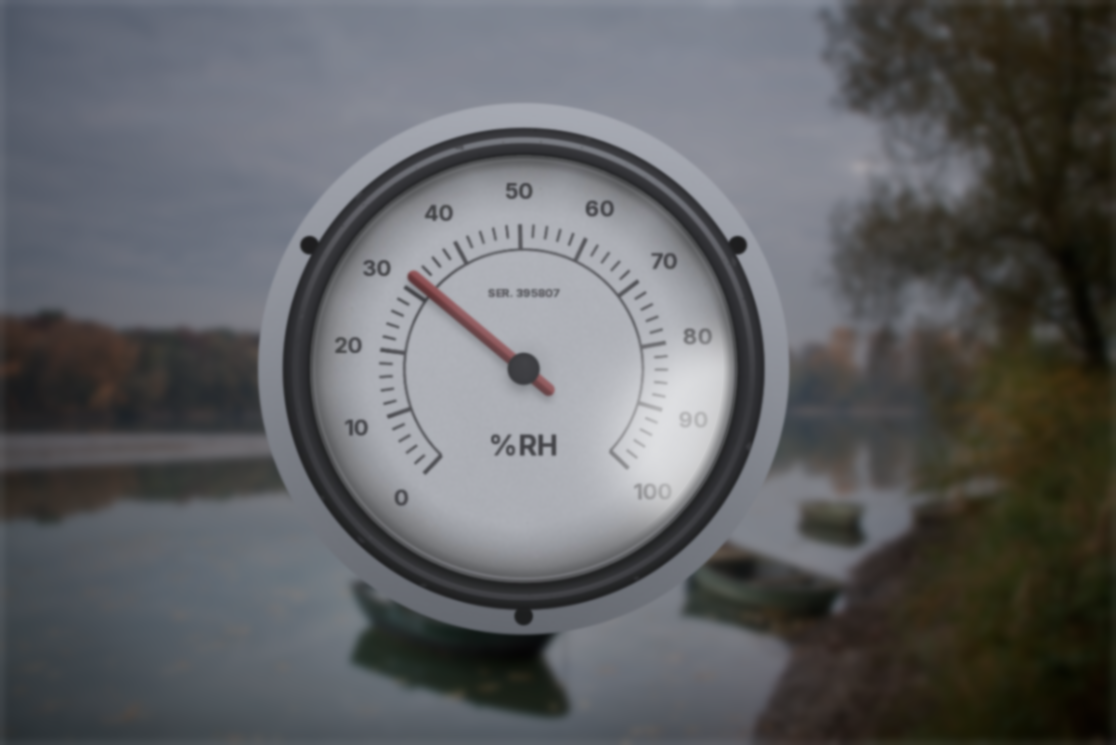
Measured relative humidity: 32 %
